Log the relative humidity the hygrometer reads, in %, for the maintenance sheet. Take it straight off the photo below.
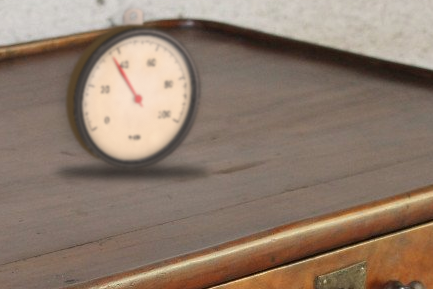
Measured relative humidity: 36 %
